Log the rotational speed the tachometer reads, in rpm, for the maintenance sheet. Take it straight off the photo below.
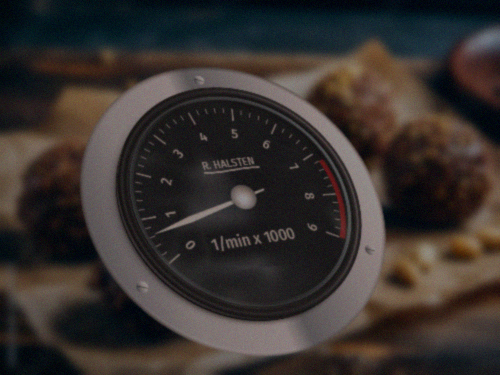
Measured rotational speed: 600 rpm
